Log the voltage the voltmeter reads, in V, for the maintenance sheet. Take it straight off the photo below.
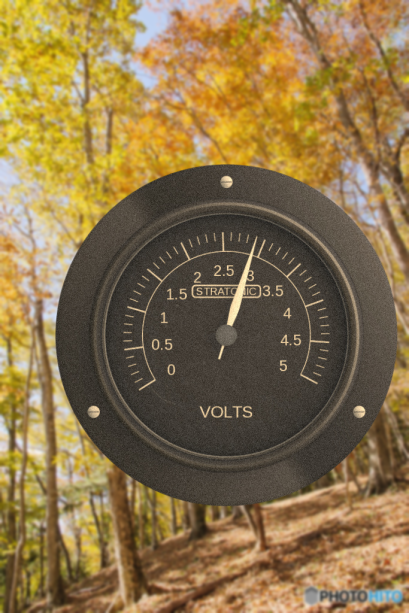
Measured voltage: 2.9 V
